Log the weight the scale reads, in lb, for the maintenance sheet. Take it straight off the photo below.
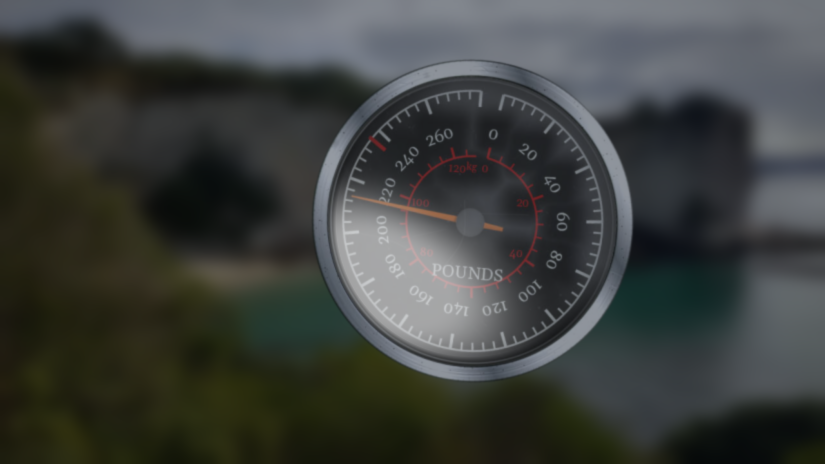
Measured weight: 214 lb
